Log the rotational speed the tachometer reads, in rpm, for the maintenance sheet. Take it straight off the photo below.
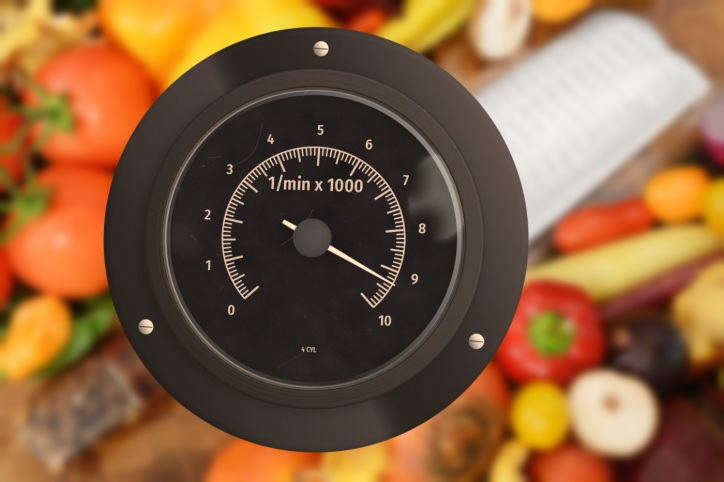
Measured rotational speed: 9300 rpm
